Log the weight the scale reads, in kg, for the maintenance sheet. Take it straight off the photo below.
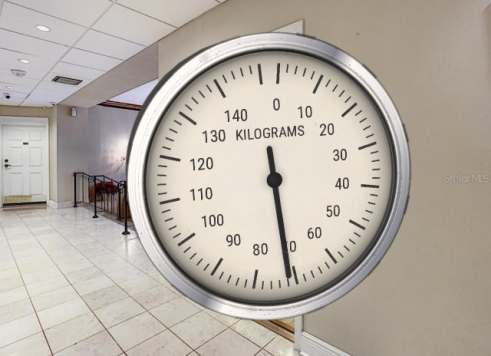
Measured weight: 72 kg
